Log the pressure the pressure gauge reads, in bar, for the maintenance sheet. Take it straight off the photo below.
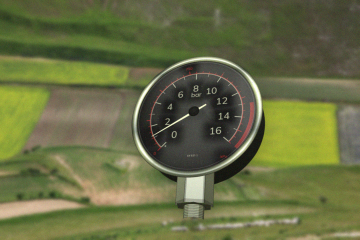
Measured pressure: 1 bar
